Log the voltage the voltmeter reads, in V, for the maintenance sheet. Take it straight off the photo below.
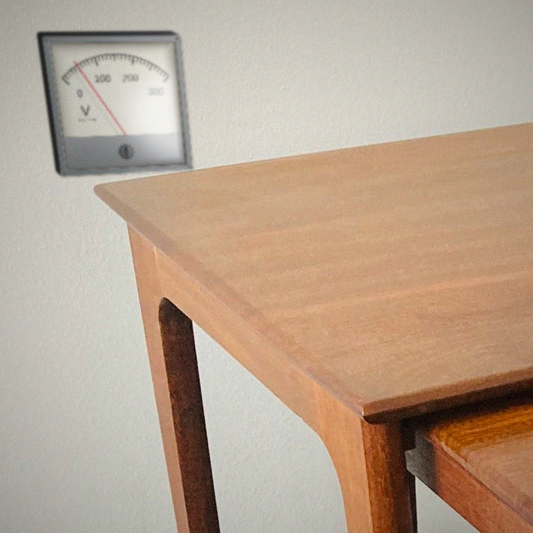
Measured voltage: 50 V
